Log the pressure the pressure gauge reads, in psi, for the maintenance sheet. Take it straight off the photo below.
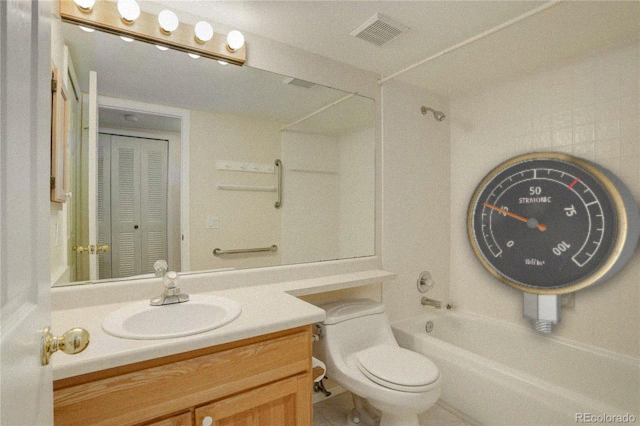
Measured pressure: 25 psi
